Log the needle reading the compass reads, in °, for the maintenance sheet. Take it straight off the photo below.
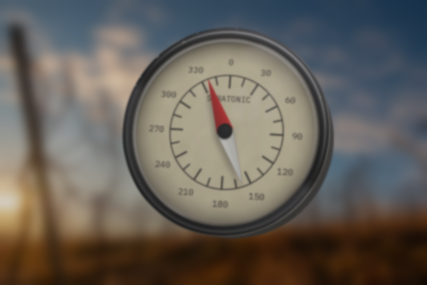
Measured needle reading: 337.5 °
